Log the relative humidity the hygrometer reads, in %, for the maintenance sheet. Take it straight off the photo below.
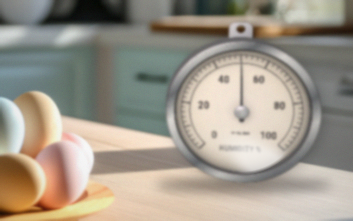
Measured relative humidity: 50 %
